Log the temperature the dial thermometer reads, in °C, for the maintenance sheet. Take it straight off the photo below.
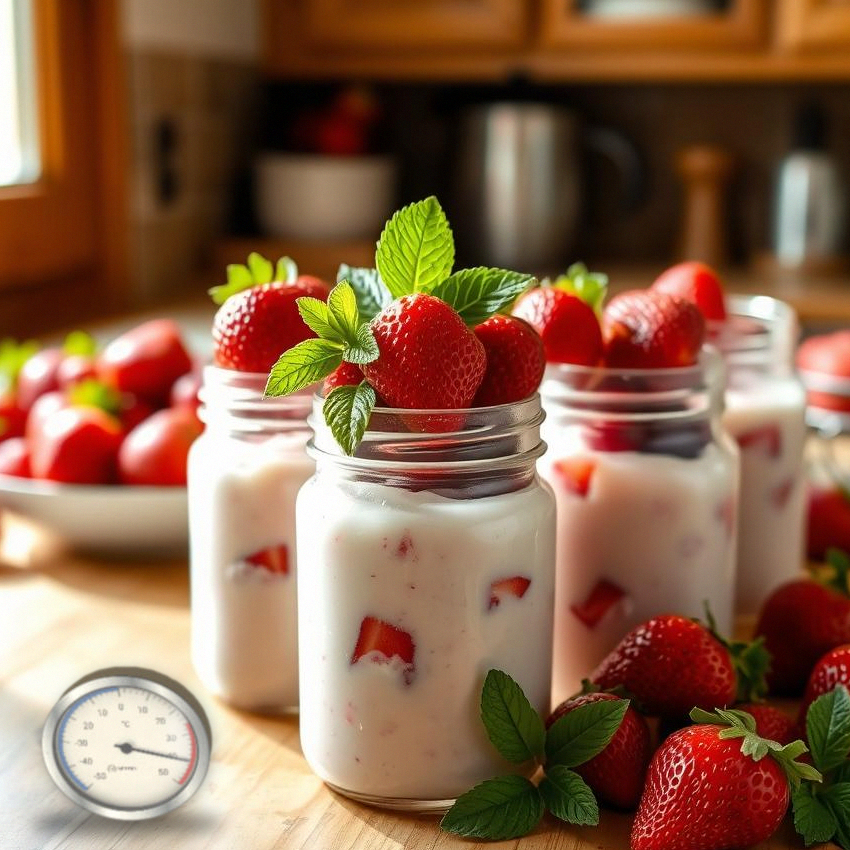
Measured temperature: 40 °C
